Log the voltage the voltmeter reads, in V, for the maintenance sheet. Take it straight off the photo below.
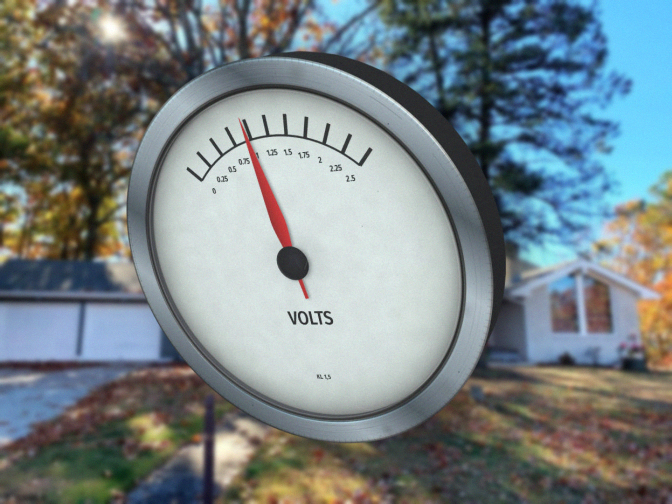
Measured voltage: 1 V
